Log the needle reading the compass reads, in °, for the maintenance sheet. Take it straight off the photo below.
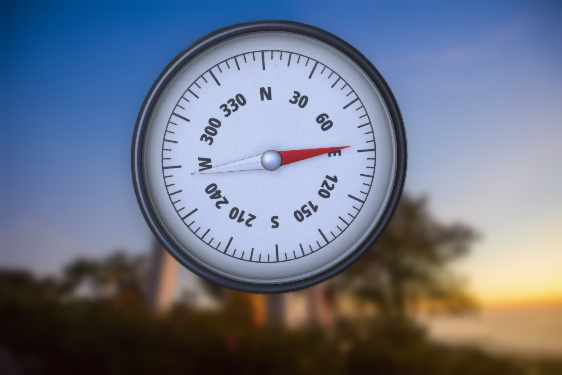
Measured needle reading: 85 °
